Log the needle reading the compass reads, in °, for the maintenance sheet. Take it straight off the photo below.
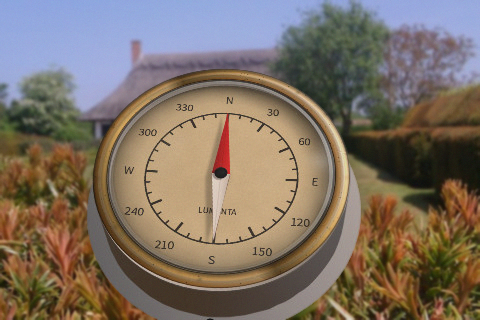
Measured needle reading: 0 °
